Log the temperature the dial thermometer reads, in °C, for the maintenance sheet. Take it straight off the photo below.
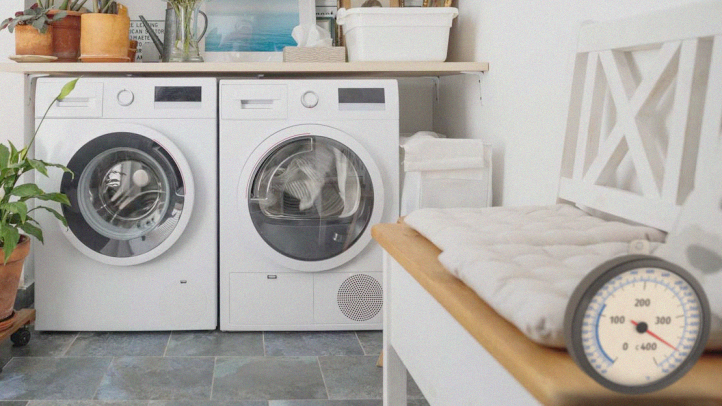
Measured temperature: 360 °C
